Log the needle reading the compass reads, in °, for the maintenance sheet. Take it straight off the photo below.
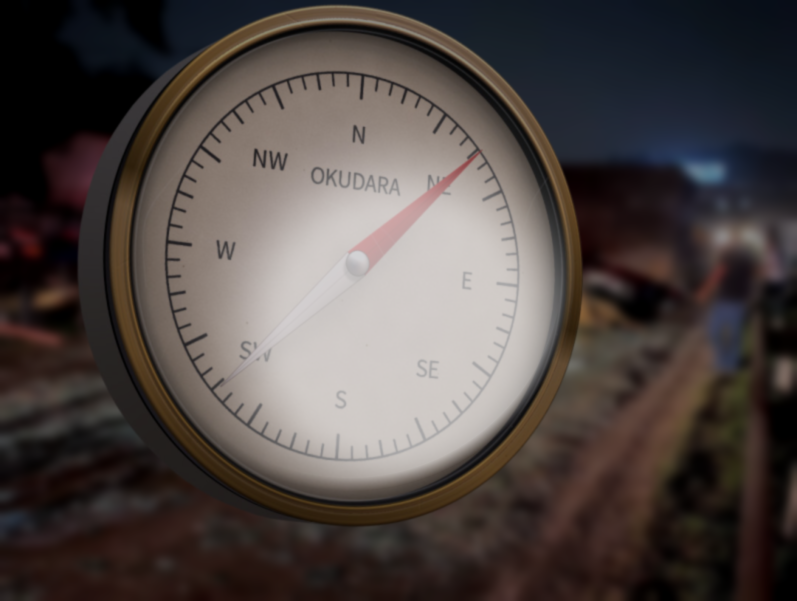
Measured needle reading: 45 °
